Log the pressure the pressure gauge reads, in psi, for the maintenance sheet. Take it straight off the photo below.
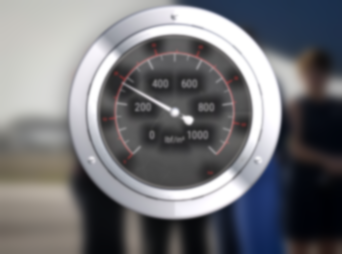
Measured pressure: 275 psi
